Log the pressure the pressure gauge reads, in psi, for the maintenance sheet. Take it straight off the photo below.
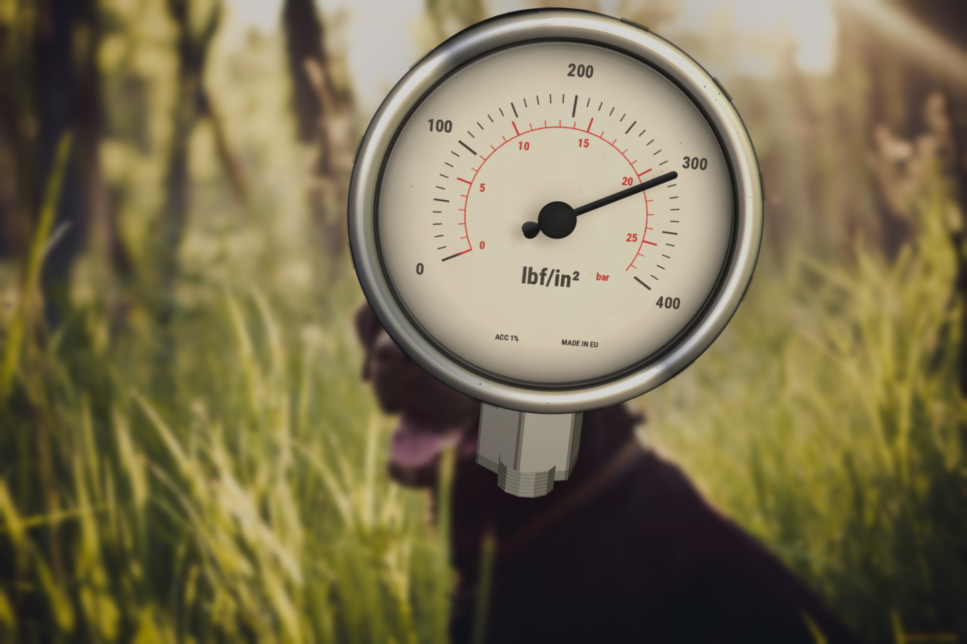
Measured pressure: 300 psi
